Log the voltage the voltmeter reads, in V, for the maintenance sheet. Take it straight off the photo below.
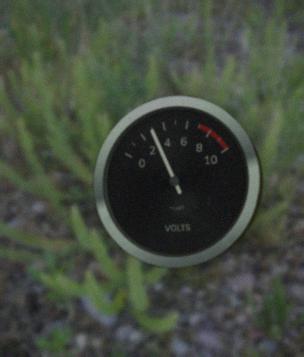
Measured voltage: 3 V
